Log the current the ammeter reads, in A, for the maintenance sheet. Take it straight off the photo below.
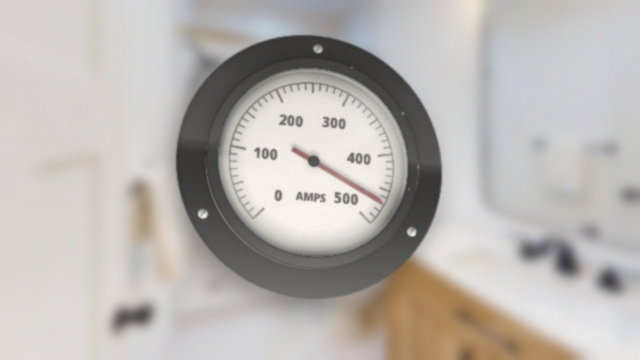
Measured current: 470 A
